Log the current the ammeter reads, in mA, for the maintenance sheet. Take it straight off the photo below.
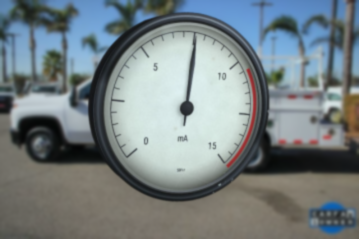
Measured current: 7.5 mA
